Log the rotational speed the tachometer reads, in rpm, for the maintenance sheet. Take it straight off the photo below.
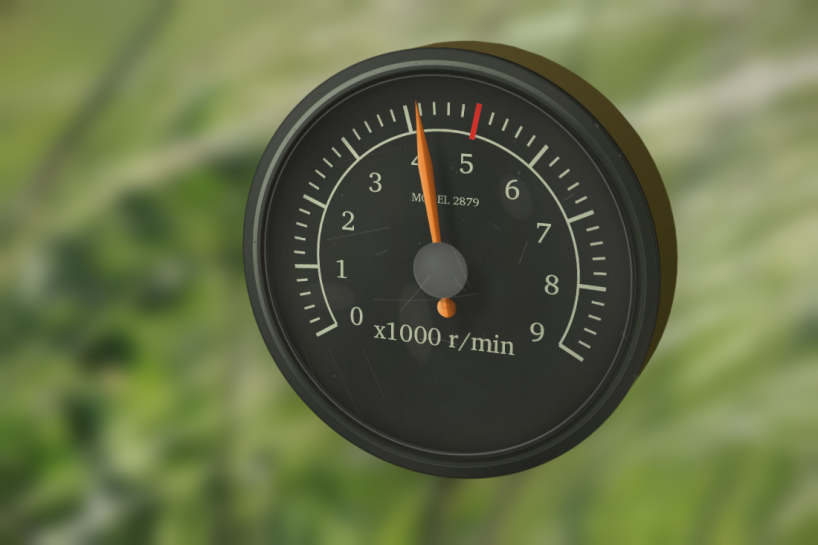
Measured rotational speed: 4200 rpm
